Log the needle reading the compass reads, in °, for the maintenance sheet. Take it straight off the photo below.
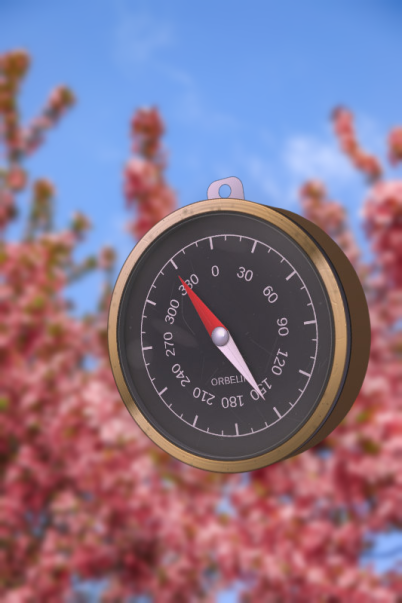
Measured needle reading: 330 °
